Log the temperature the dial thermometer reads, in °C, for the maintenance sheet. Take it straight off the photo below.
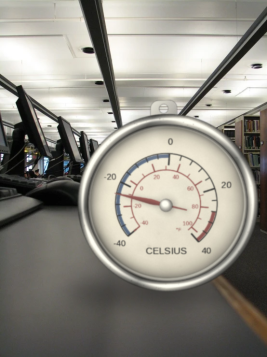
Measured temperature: -24 °C
